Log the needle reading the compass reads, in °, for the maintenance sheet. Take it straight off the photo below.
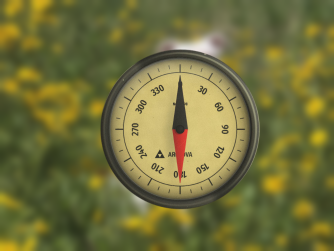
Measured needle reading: 180 °
